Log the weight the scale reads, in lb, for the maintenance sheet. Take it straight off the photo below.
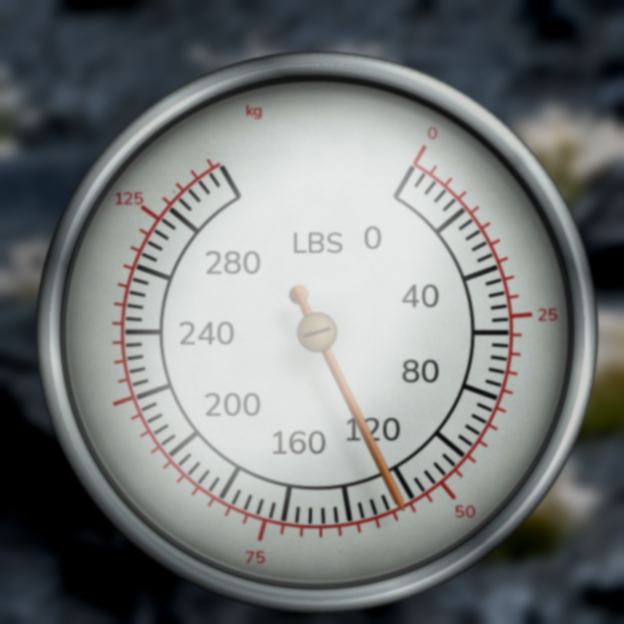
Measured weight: 124 lb
